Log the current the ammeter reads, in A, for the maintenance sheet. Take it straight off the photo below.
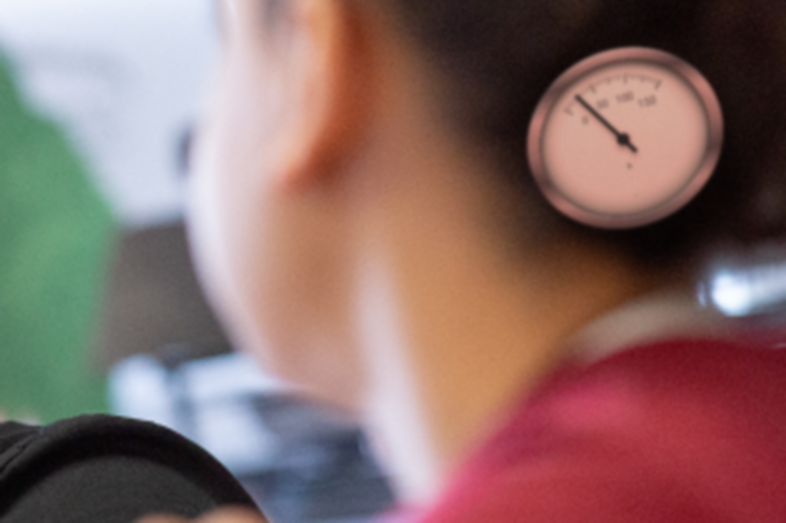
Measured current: 25 A
